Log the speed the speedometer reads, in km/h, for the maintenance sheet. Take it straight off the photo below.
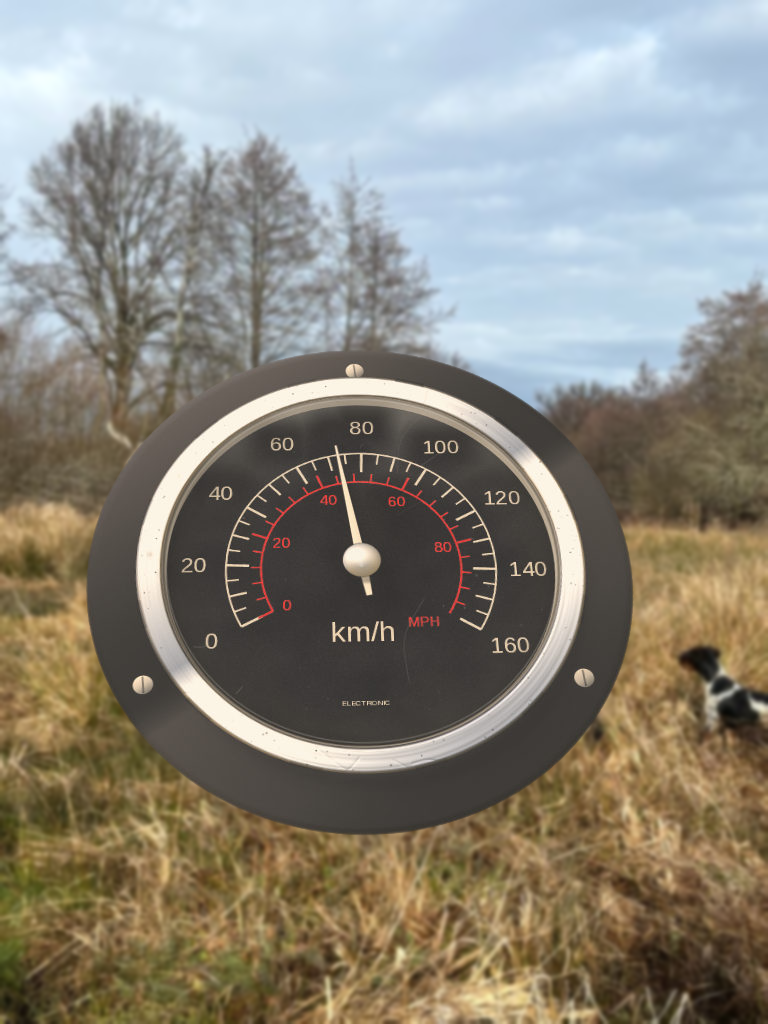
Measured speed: 72.5 km/h
